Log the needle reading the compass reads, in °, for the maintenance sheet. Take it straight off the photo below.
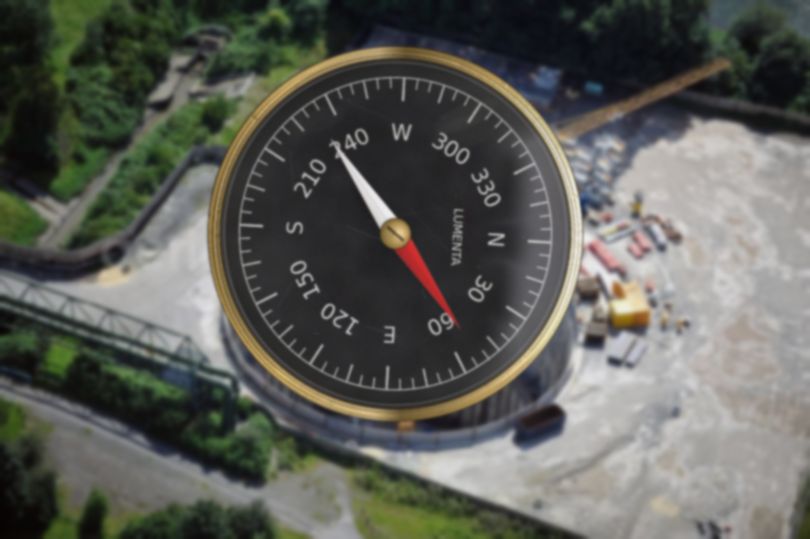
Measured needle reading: 52.5 °
